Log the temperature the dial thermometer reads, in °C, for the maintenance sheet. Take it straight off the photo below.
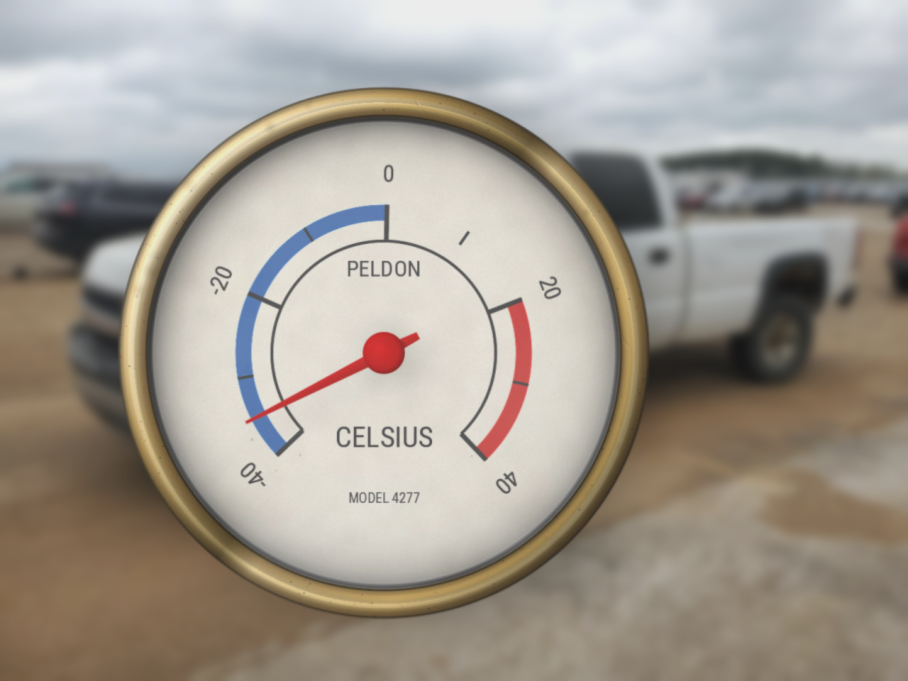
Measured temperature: -35 °C
